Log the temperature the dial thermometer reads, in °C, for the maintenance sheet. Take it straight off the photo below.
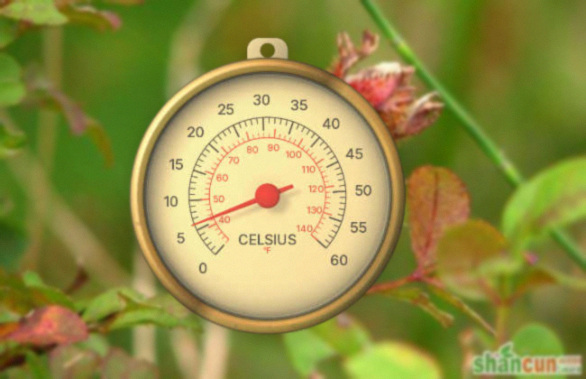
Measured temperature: 6 °C
